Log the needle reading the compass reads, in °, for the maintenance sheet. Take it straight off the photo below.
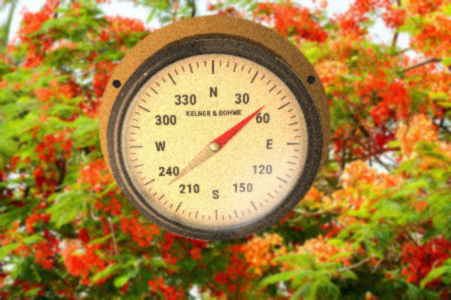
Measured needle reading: 50 °
